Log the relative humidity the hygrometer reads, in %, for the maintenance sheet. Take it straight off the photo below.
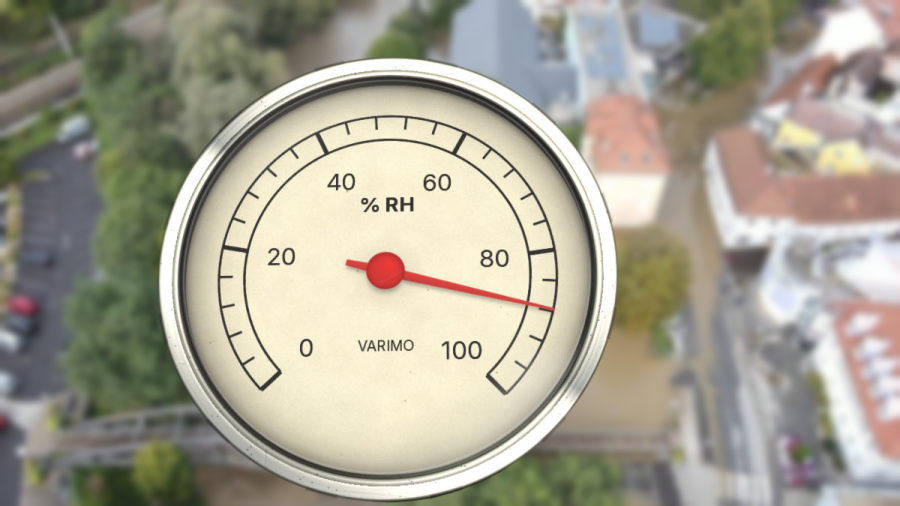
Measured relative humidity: 88 %
